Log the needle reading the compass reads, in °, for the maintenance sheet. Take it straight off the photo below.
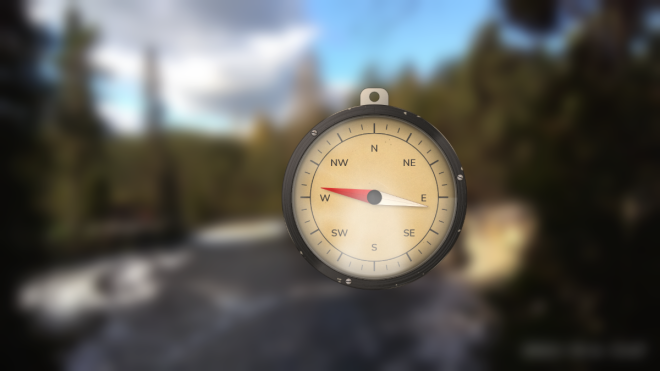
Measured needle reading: 280 °
